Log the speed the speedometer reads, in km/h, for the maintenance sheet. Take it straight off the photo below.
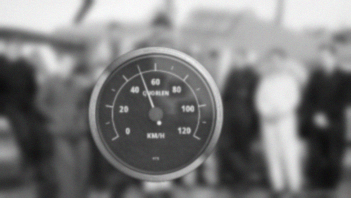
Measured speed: 50 km/h
